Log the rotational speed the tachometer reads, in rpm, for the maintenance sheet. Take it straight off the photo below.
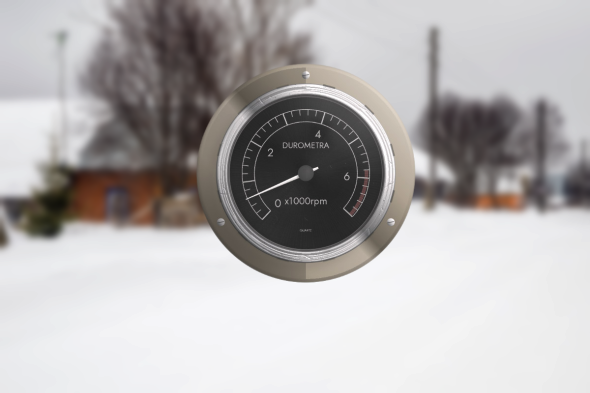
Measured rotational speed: 600 rpm
